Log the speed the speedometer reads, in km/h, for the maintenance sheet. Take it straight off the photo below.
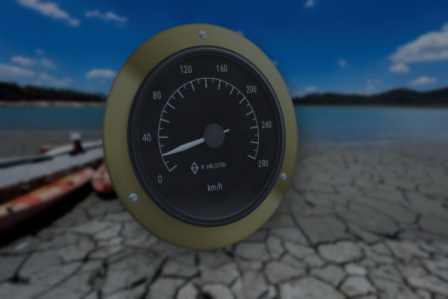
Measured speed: 20 km/h
